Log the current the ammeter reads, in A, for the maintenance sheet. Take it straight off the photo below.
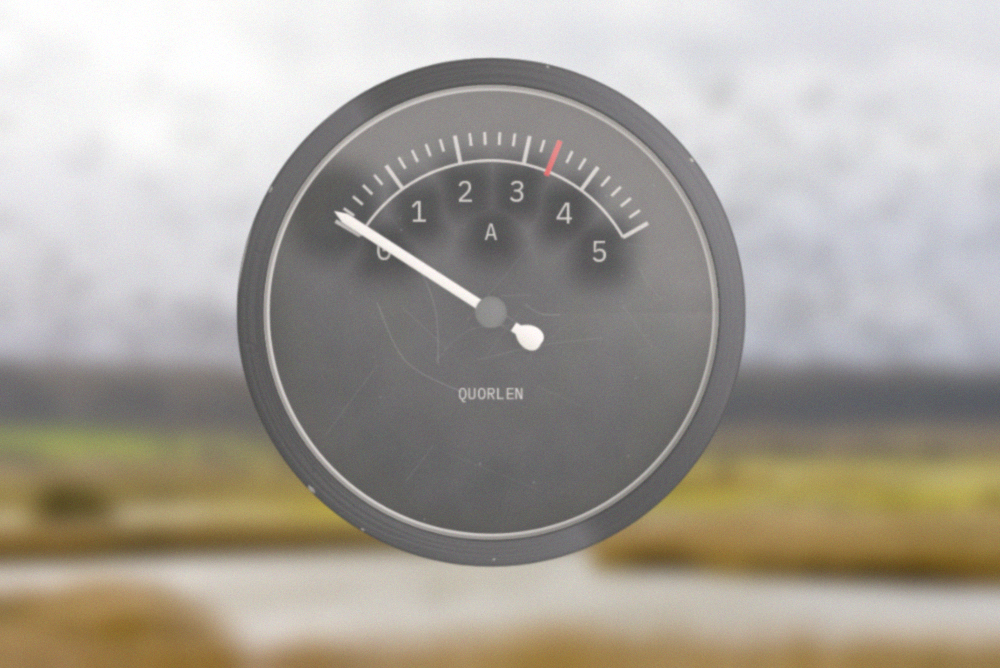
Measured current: 0.1 A
